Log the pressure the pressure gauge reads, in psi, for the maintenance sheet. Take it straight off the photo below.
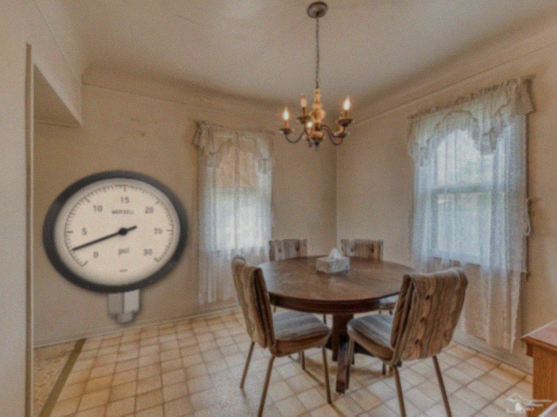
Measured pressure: 2.5 psi
